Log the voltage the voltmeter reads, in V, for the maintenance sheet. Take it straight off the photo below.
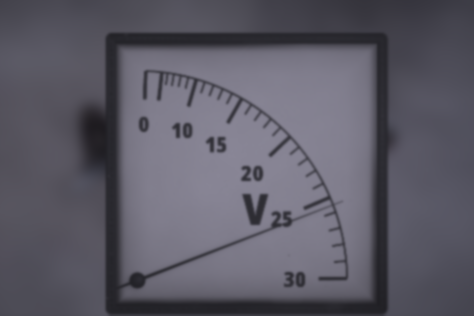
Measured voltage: 25.5 V
